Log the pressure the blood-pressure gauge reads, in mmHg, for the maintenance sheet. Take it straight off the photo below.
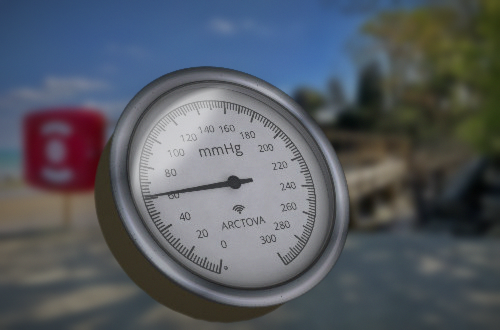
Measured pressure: 60 mmHg
